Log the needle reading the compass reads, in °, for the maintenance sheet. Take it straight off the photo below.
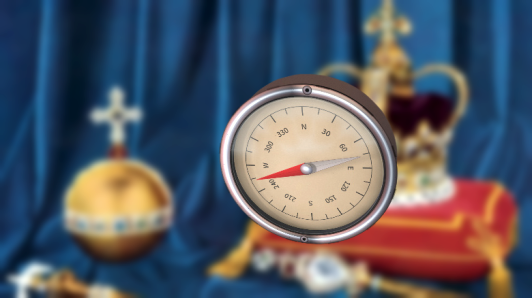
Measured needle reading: 255 °
